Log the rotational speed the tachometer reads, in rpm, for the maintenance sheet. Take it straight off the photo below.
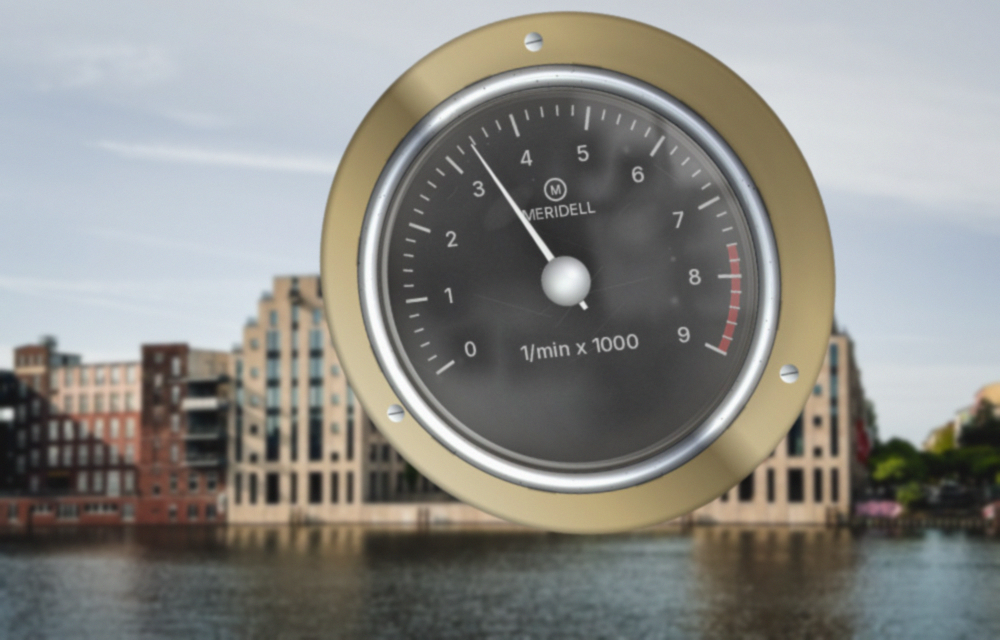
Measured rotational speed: 3400 rpm
